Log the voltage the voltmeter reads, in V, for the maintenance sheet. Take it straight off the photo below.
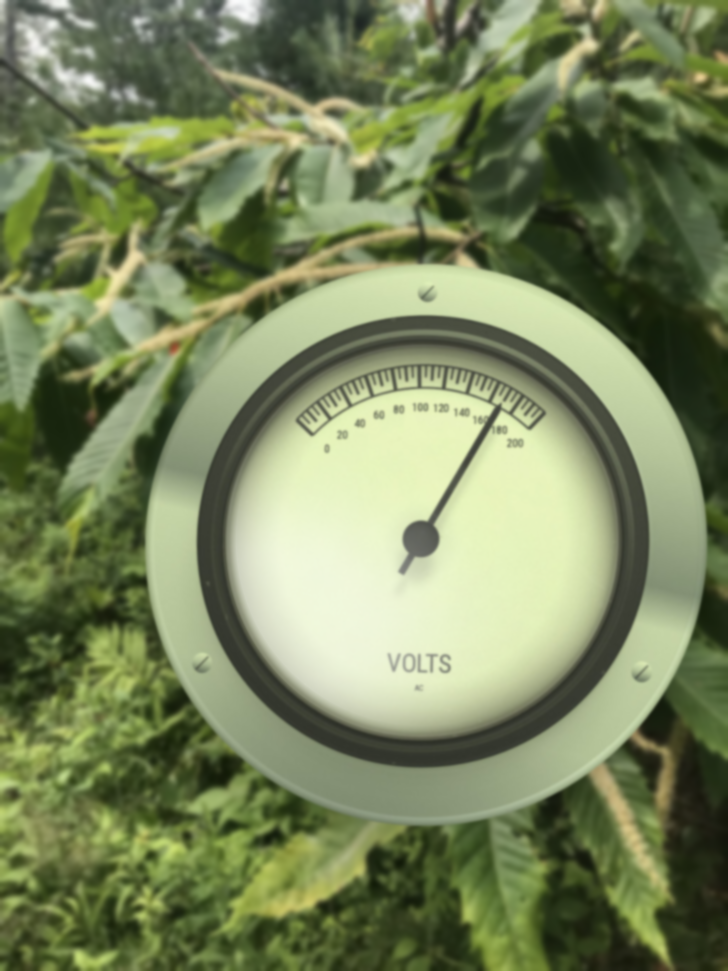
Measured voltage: 170 V
